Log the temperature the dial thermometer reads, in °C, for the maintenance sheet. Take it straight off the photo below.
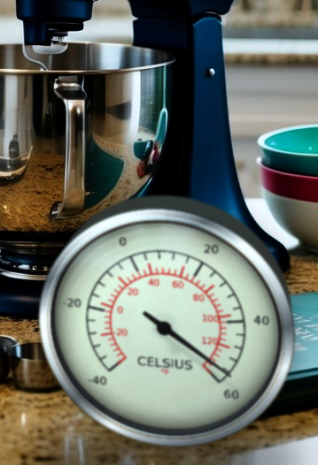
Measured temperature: 56 °C
